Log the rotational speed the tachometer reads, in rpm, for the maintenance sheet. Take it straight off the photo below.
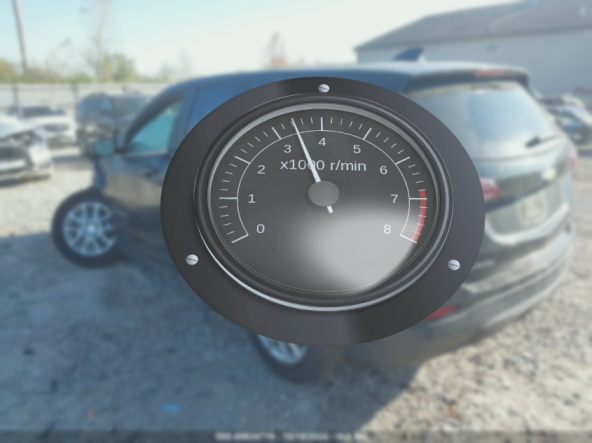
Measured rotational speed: 3400 rpm
